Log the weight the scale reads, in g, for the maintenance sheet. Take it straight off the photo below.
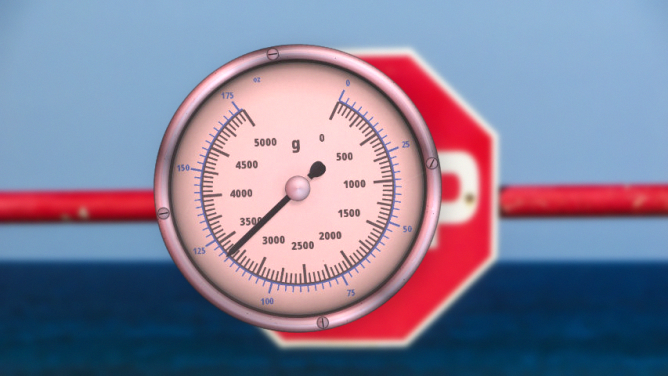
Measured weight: 3350 g
